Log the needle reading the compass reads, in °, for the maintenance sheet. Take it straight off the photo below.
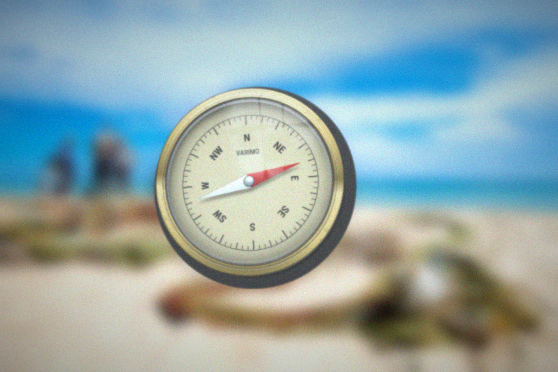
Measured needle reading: 75 °
